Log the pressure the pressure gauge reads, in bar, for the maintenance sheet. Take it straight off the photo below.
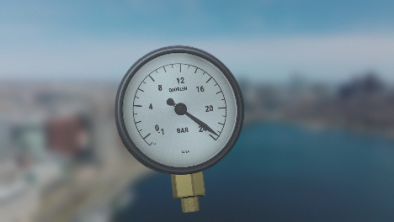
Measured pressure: 23.5 bar
